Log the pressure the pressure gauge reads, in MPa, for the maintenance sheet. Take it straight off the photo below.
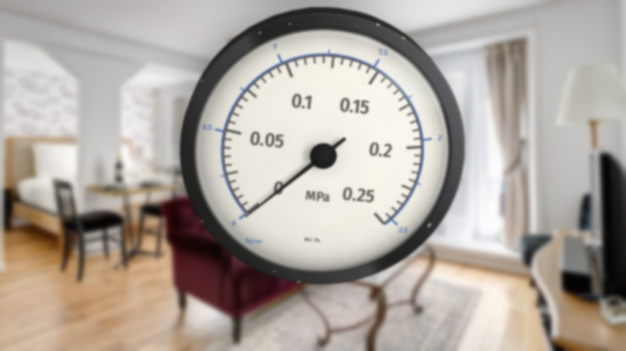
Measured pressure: 0 MPa
